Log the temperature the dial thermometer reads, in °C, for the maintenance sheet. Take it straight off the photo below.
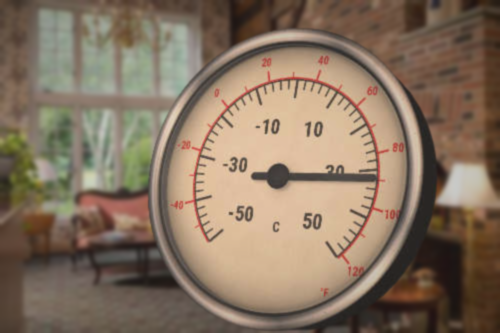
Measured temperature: 32 °C
